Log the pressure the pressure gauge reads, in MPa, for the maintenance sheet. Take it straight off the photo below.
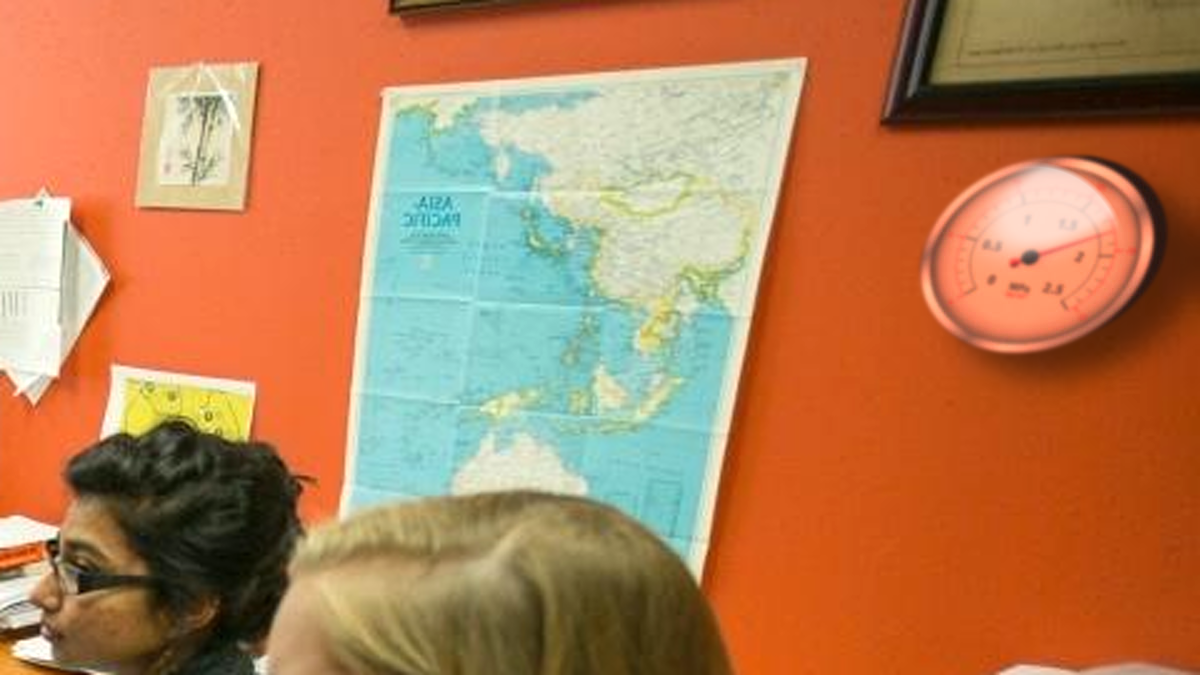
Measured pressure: 1.8 MPa
